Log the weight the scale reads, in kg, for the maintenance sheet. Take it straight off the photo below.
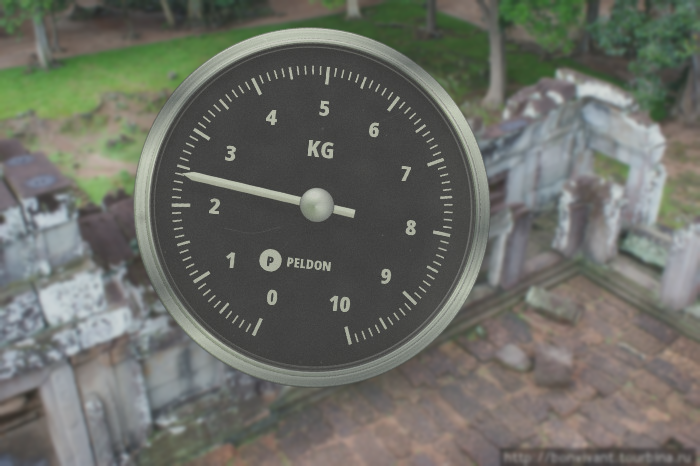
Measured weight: 2.4 kg
